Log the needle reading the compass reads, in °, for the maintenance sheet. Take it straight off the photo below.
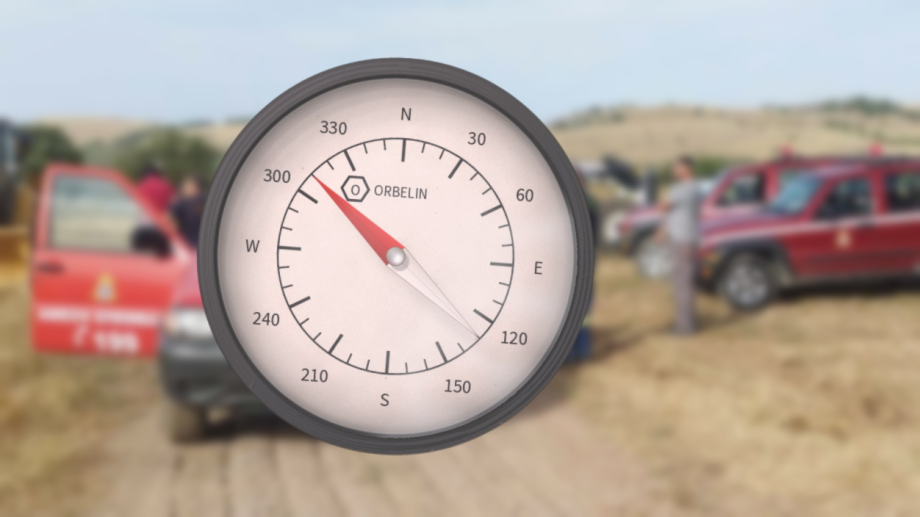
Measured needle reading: 310 °
